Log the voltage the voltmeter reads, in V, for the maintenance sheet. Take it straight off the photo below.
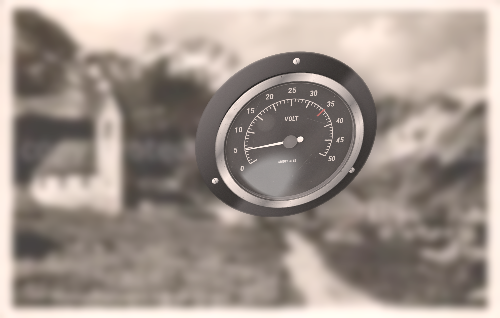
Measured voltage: 5 V
